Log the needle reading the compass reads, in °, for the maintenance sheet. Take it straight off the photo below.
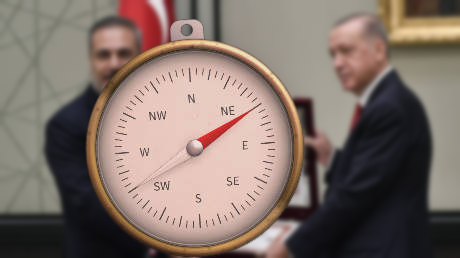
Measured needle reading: 60 °
